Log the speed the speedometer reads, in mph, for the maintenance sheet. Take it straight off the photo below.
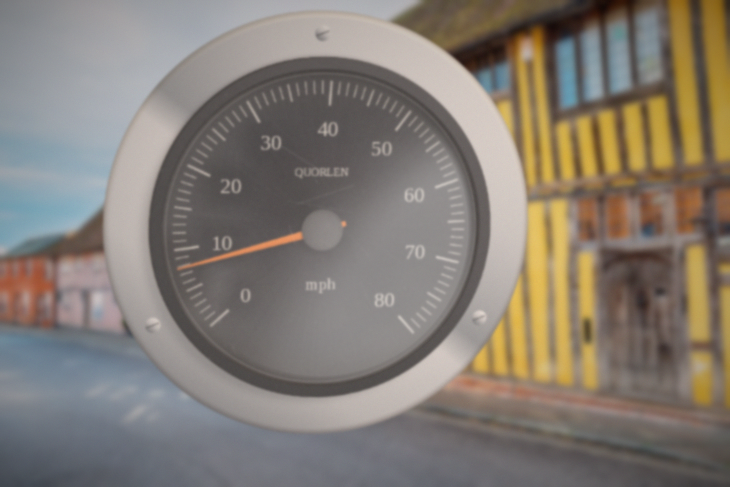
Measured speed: 8 mph
